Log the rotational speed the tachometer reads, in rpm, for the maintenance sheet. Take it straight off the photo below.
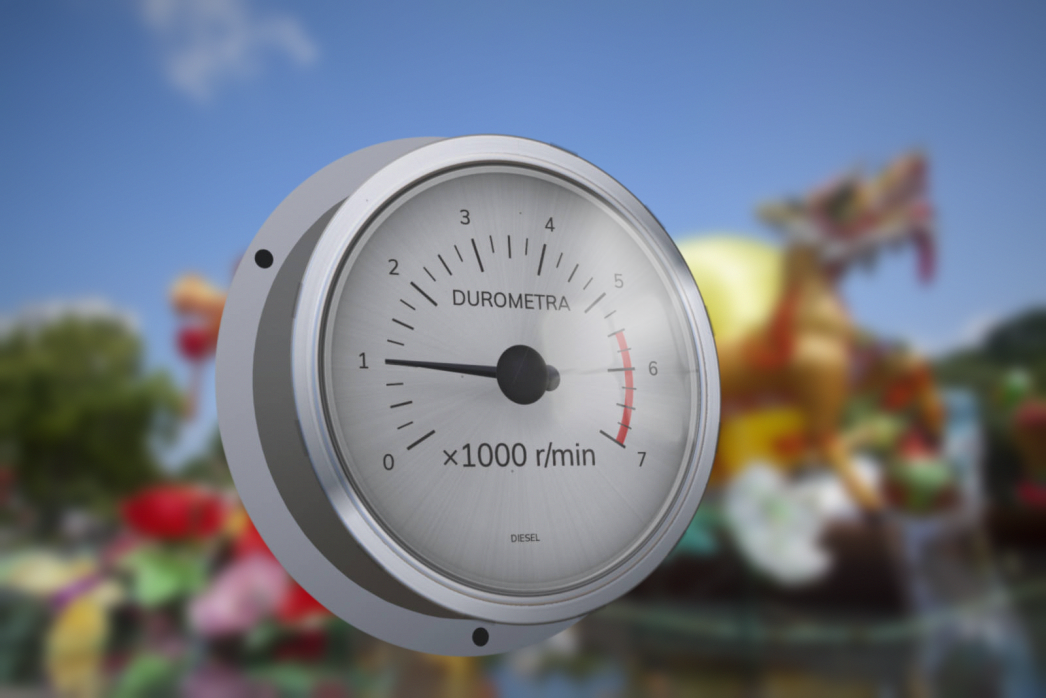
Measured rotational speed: 1000 rpm
